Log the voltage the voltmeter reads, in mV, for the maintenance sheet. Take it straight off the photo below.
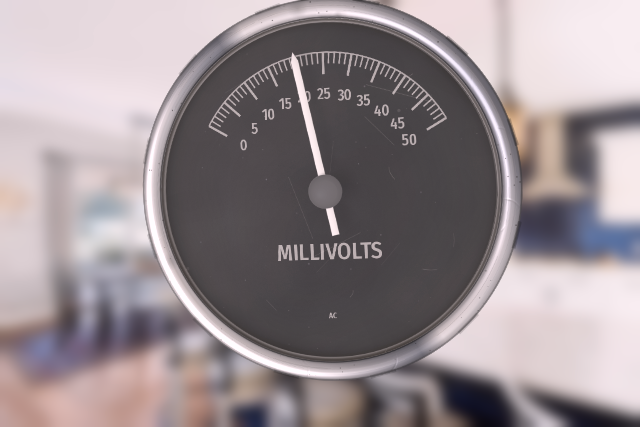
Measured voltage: 20 mV
